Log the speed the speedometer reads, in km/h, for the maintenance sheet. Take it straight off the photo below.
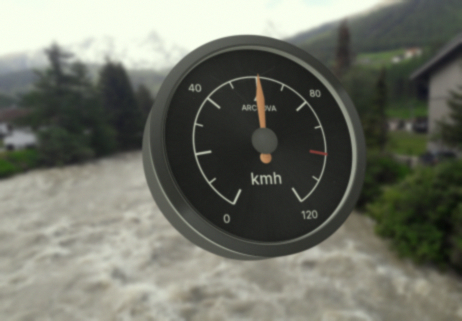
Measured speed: 60 km/h
